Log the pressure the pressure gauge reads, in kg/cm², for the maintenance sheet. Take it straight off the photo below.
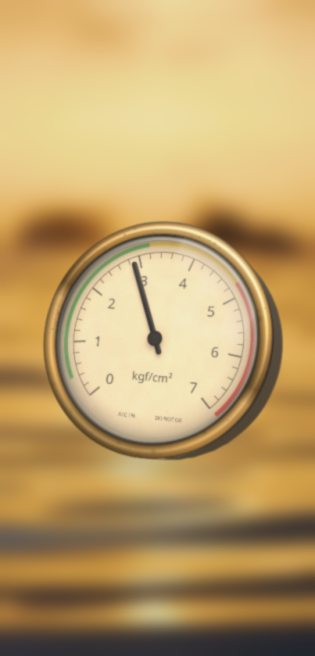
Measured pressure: 2.9 kg/cm²
